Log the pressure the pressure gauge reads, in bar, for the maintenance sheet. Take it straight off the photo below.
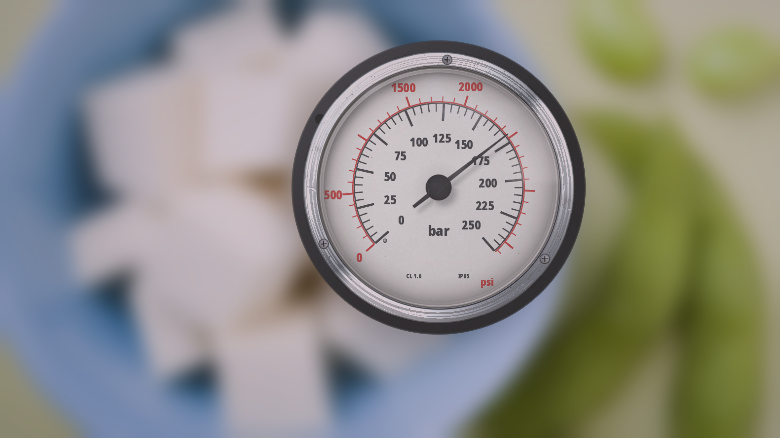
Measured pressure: 170 bar
